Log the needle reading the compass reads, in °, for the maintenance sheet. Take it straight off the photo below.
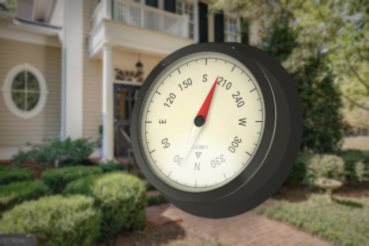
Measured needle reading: 200 °
